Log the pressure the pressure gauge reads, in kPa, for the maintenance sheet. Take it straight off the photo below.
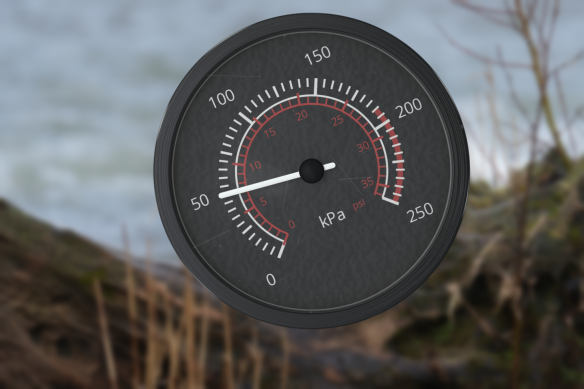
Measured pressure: 50 kPa
